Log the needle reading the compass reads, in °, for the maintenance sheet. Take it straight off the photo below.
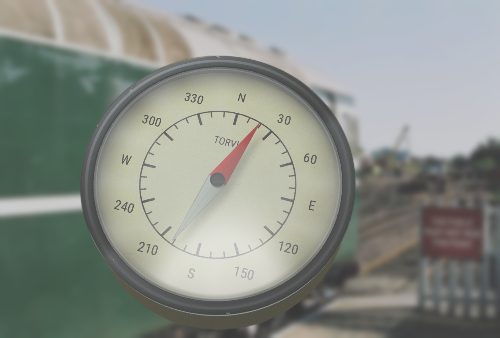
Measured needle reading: 20 °
